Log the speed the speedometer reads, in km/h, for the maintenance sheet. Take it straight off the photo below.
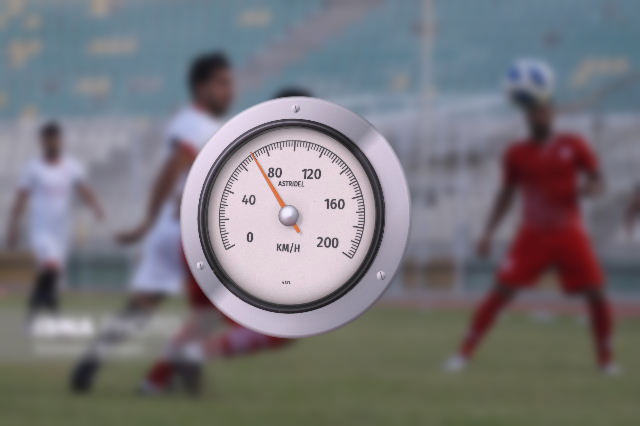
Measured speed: 70 km/h
